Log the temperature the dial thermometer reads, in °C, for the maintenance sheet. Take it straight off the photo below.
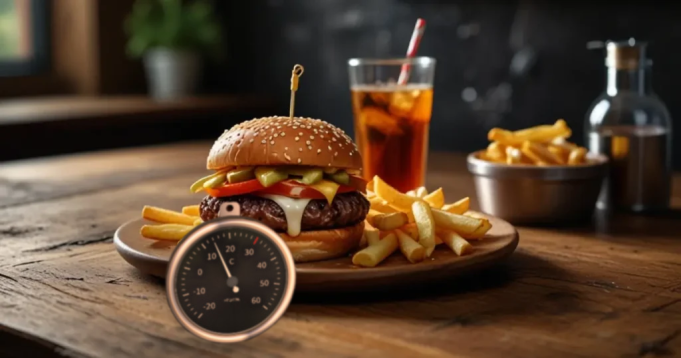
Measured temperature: 14 °C
